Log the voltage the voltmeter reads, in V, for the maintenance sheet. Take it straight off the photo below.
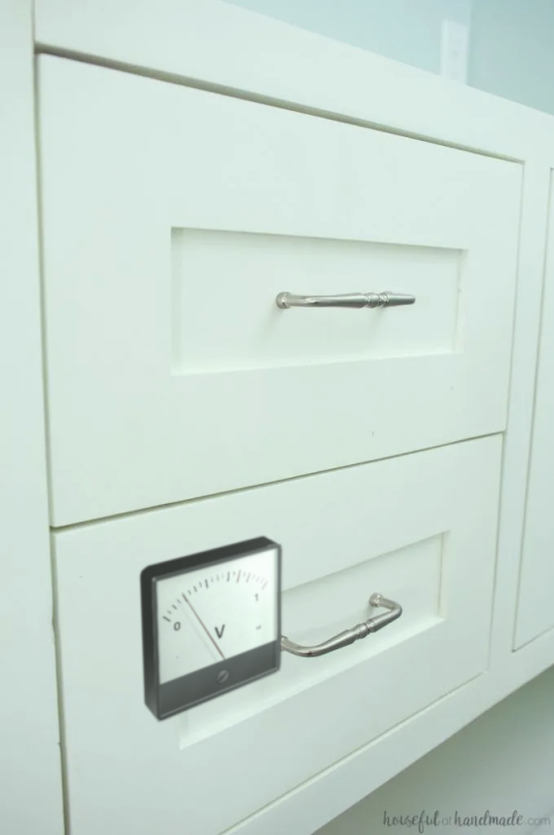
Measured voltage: 0.2 V
